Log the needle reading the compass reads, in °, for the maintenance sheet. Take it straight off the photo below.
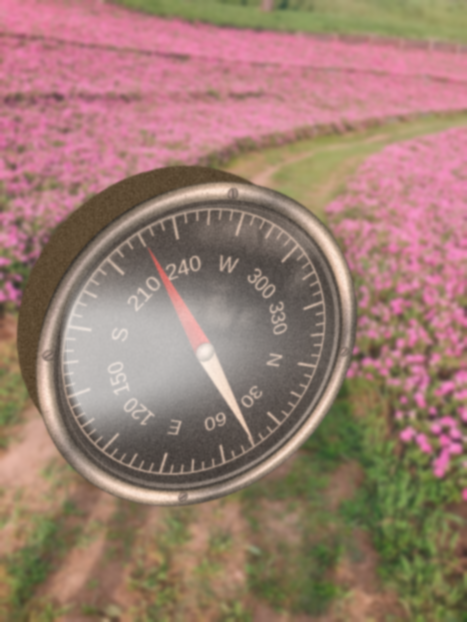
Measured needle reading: 225 °
